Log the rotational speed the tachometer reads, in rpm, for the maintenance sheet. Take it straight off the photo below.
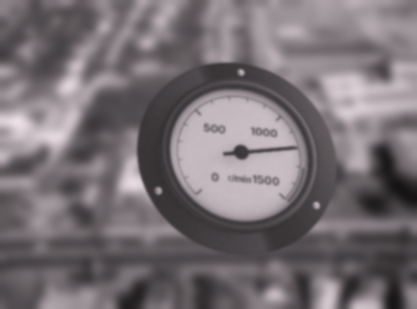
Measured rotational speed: 1200 rpm
